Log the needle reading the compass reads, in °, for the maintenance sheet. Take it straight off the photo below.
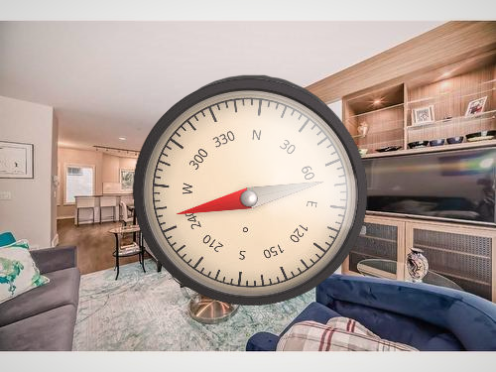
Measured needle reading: 250 °
